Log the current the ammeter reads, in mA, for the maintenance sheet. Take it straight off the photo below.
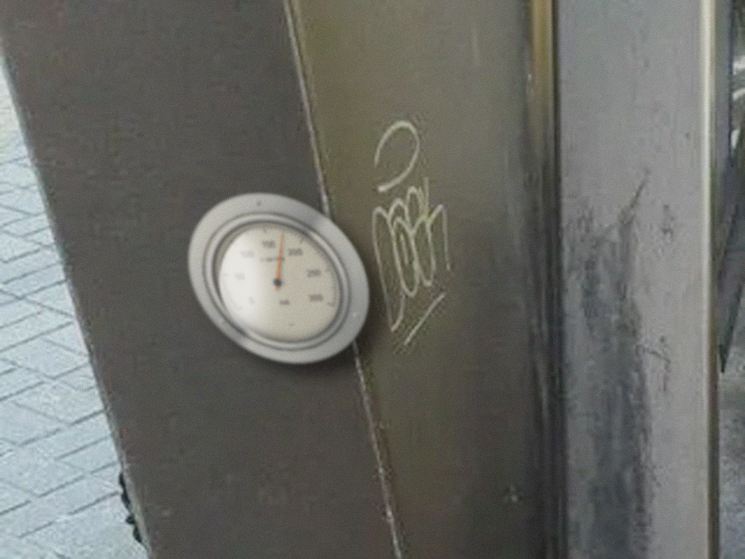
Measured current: 175 mA
